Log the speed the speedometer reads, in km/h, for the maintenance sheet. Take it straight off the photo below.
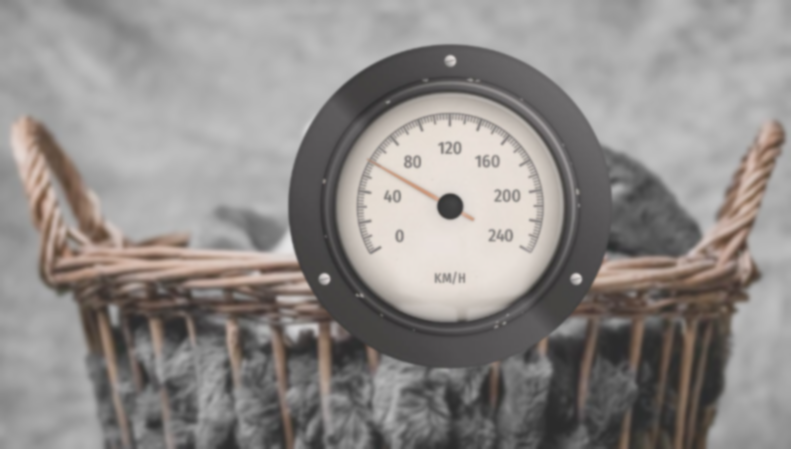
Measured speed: 60 km/h
